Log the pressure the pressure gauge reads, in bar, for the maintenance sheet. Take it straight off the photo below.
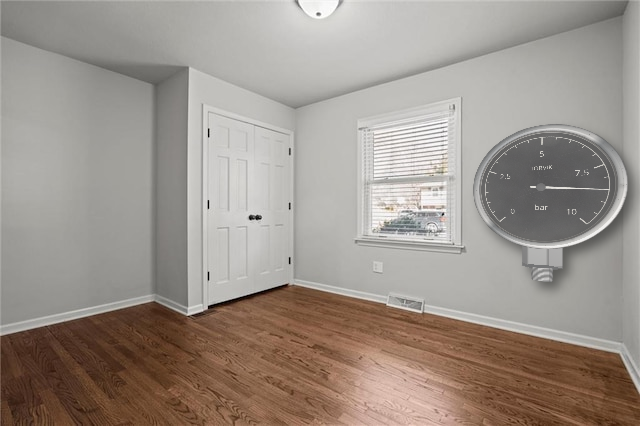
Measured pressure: 8.5 bar
